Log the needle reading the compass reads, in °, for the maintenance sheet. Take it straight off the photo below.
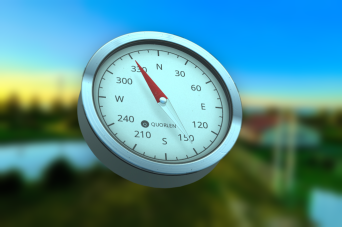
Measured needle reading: 330 °
